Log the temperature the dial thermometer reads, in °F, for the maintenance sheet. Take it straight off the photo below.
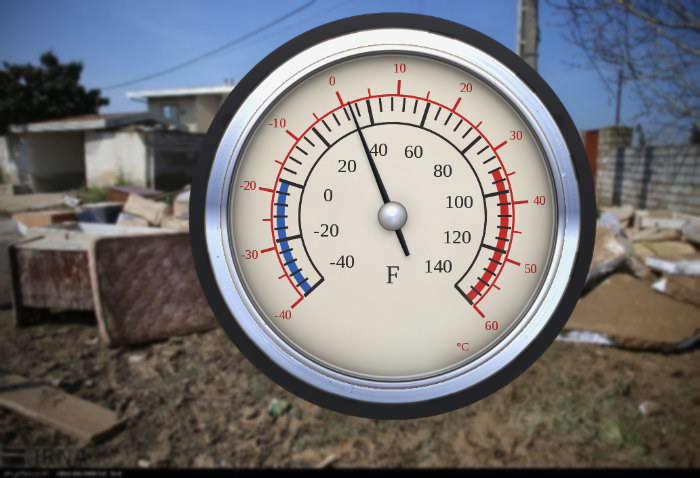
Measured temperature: 34 °F
